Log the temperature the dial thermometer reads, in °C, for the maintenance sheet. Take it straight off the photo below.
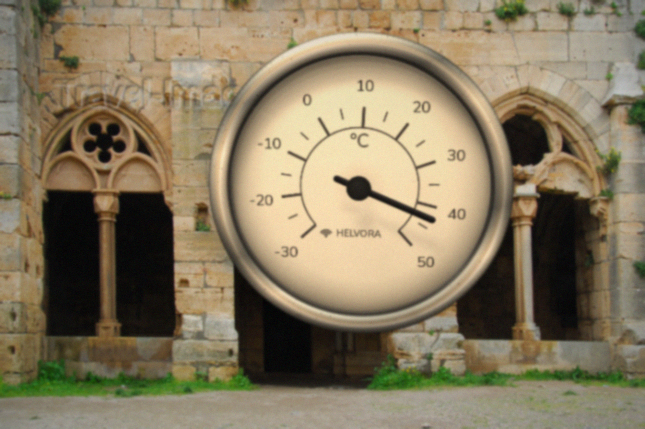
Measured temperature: 42.5 °C
